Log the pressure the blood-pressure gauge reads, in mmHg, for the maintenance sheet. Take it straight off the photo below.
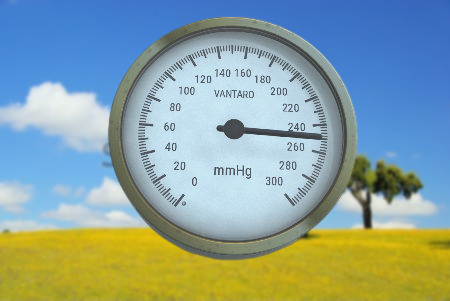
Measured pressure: 250 mmHg
